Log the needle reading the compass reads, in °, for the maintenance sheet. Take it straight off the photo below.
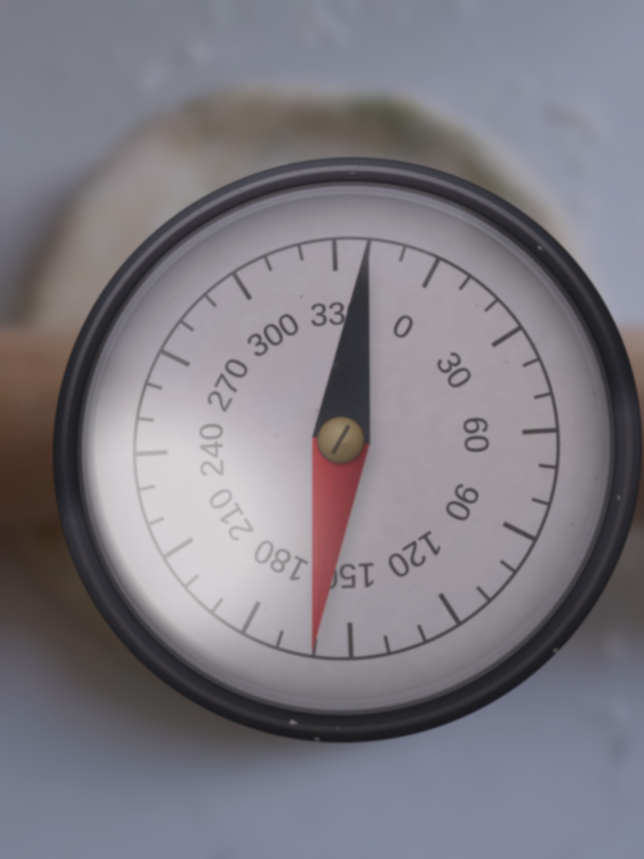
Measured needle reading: 160 °
